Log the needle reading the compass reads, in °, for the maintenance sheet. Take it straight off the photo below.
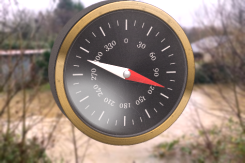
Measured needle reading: 110 °
